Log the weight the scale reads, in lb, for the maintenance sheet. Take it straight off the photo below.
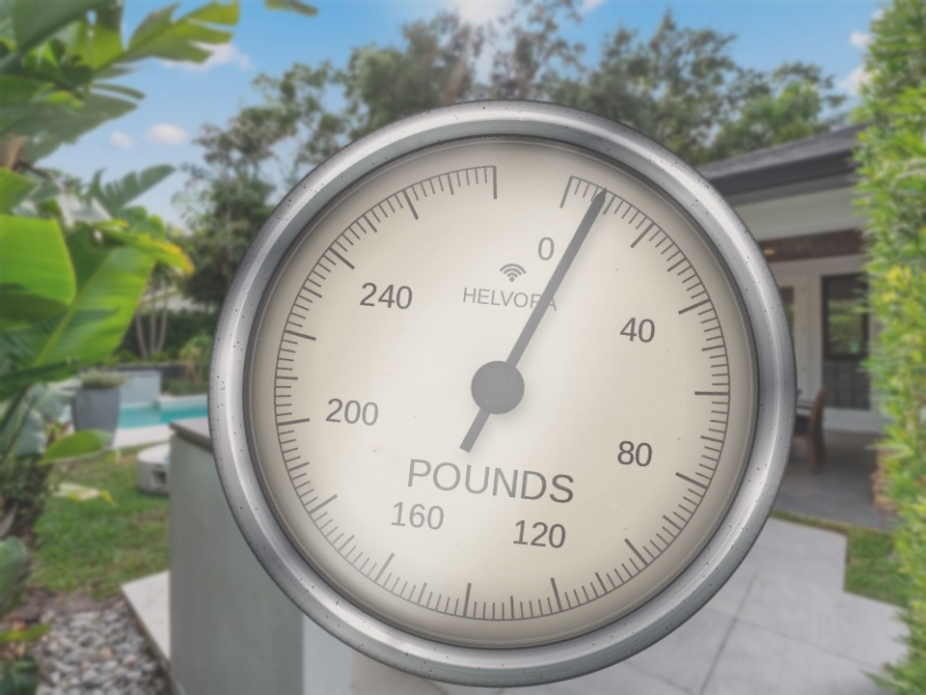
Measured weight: 8 lb
